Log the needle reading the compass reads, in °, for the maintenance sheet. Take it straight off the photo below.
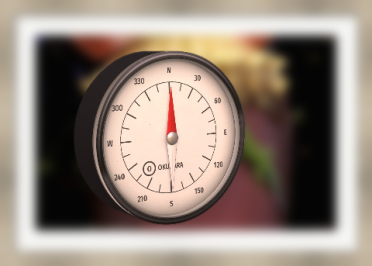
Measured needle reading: 0 °
